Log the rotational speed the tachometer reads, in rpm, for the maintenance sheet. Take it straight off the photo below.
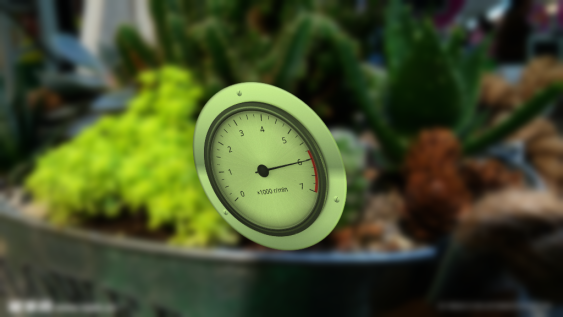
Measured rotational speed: 6000 rpm
